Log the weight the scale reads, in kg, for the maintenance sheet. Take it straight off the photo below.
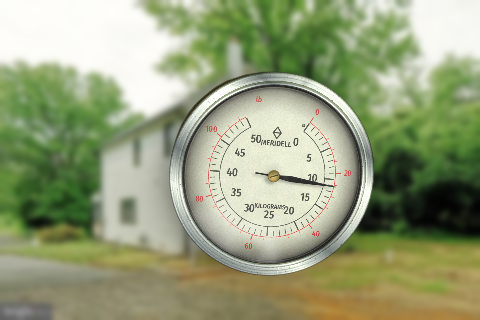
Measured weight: 11 kg
